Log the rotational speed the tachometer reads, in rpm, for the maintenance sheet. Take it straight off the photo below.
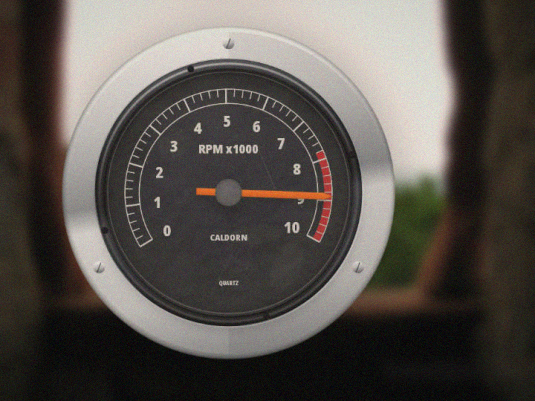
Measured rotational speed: 8900 rpm
